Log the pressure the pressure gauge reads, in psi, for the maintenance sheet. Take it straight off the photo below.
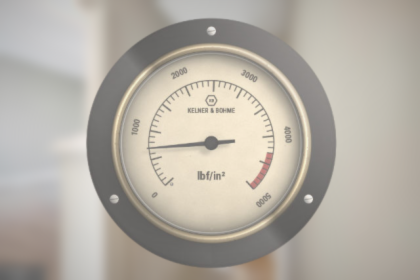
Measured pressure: 700 psi
